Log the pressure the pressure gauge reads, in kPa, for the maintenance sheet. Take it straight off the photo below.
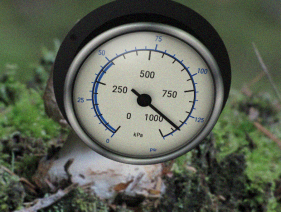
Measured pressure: 925 kPa
